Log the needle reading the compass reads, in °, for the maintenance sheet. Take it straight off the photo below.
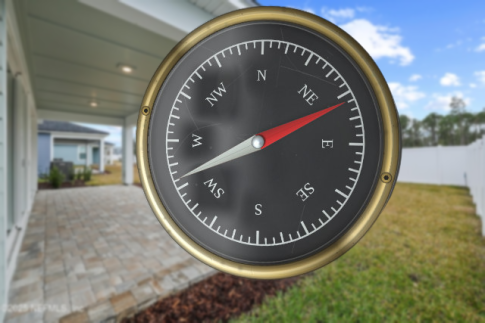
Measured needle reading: 65 °
